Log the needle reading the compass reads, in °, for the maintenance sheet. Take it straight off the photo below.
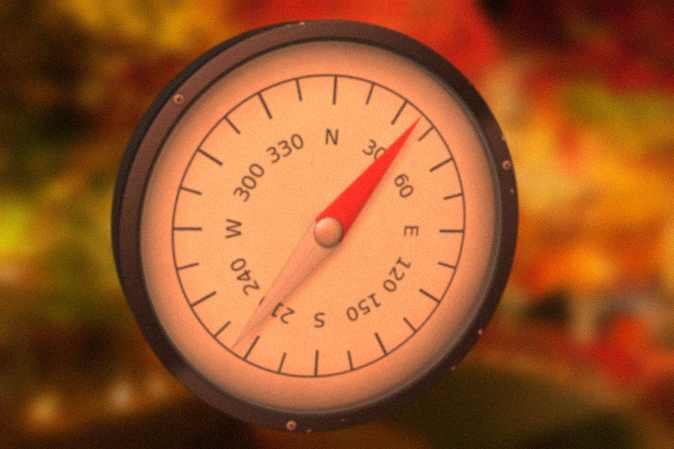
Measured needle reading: 37.5 °
